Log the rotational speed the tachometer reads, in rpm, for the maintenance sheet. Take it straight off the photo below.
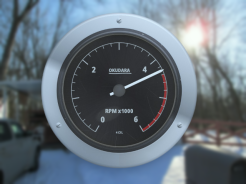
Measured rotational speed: 4300 rpm
